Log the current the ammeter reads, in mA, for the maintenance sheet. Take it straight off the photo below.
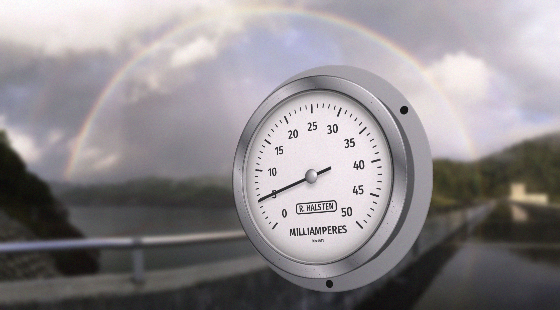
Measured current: 5 mA
